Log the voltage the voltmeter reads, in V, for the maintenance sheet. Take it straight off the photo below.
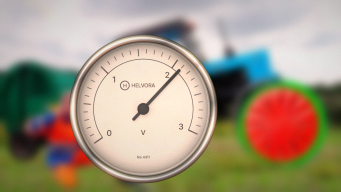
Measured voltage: 2.1 V
